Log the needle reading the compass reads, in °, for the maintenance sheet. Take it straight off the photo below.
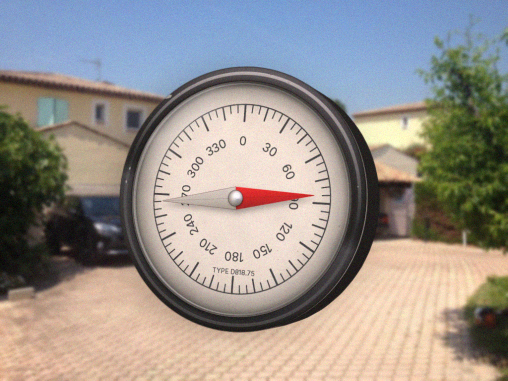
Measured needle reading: 85 °
